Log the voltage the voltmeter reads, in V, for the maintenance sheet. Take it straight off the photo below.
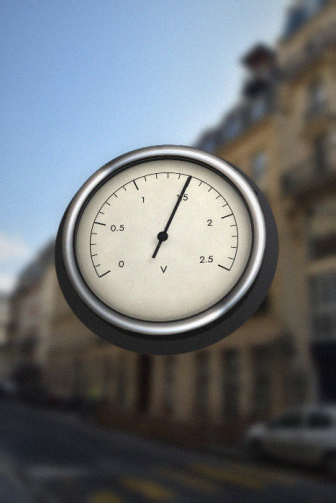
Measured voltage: 1.5 V
